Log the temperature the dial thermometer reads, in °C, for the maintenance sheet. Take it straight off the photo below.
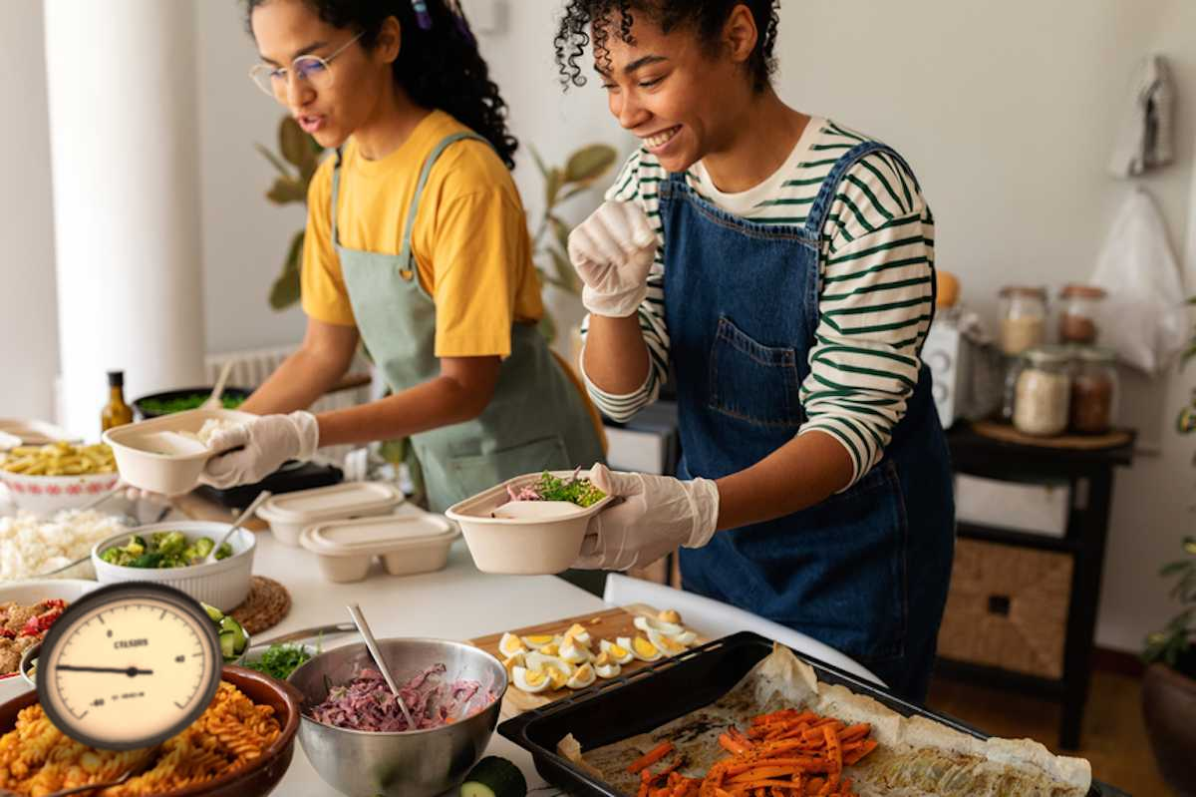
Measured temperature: -20 °C
